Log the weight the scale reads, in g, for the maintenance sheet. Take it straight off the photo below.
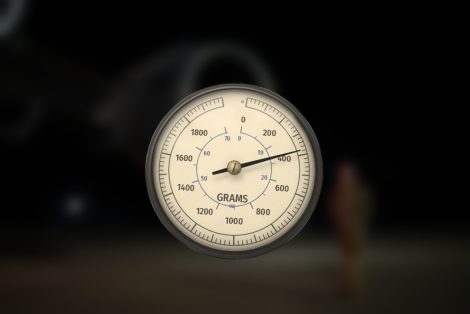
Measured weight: 380 g
